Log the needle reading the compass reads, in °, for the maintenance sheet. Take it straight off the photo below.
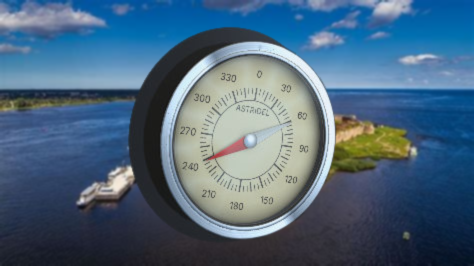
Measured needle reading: 240 °
